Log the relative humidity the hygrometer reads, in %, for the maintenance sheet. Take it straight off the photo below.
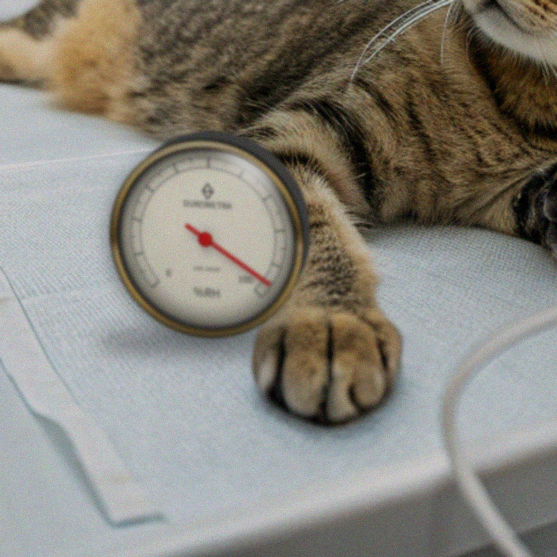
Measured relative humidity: 95 %
